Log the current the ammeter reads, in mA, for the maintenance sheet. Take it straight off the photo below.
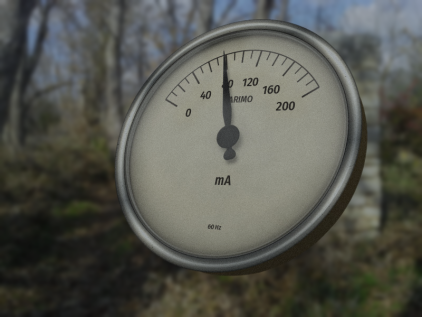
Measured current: 80 mA
